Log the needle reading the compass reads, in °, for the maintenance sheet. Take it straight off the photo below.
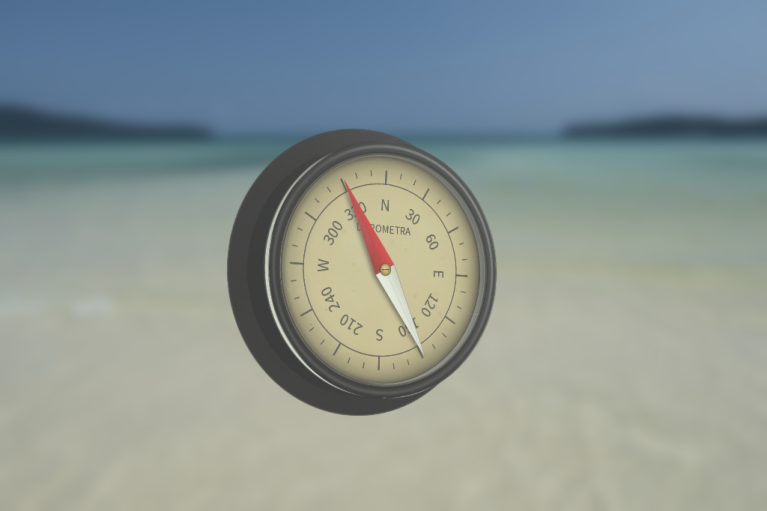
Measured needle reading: 330 °
